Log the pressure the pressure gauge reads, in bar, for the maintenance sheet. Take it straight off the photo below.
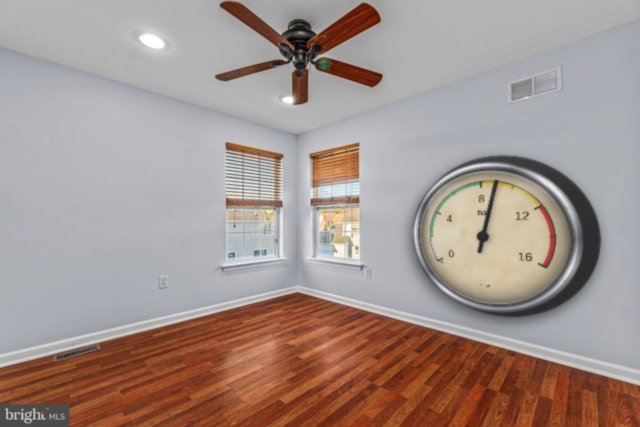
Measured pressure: 9 bar
